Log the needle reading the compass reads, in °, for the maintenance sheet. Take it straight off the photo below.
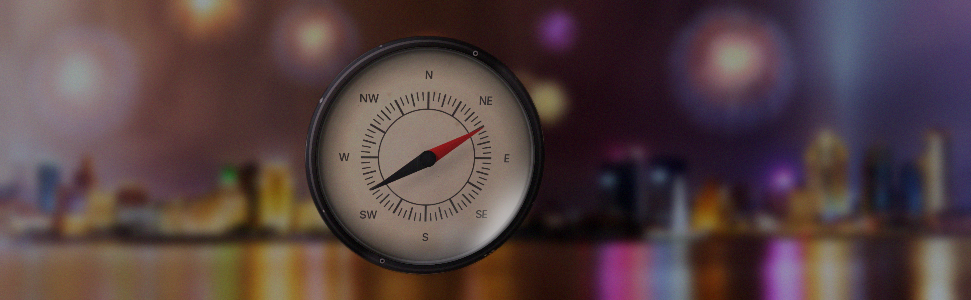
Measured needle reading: 60 °
